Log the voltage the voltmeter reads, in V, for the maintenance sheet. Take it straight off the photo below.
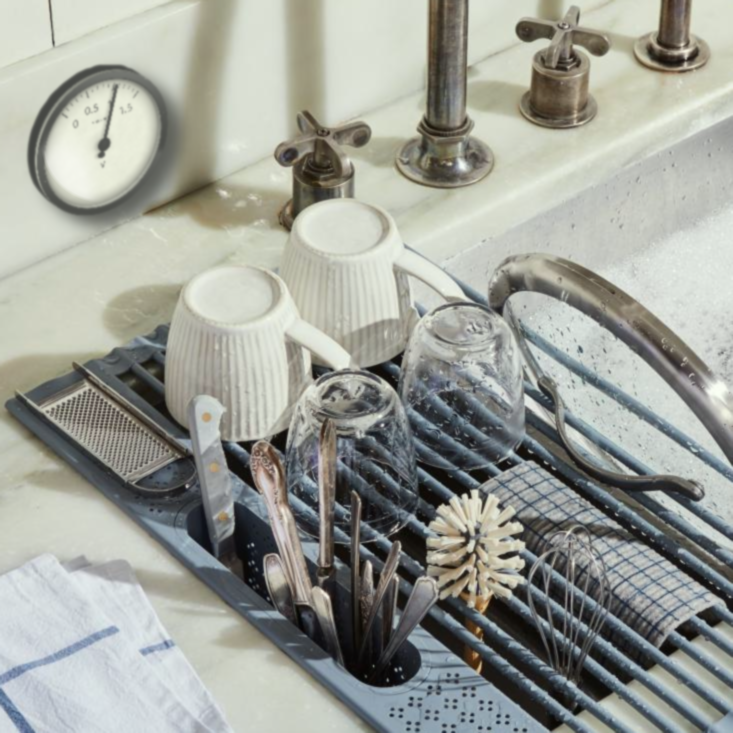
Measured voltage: 1 V
